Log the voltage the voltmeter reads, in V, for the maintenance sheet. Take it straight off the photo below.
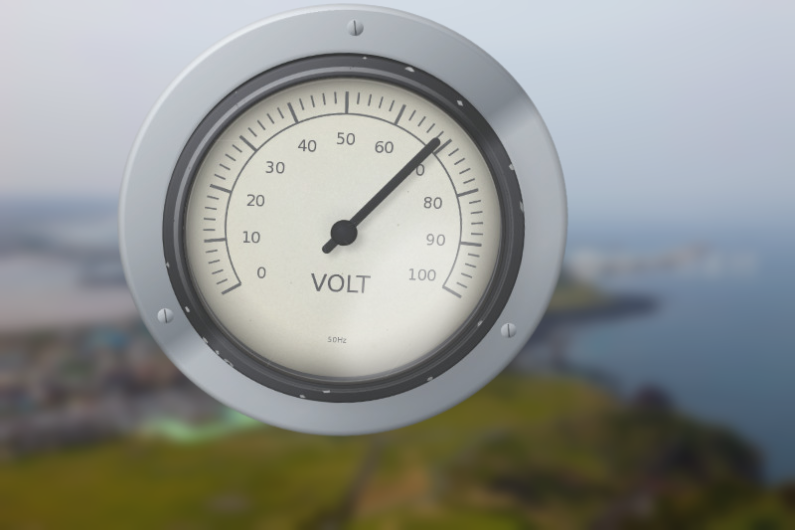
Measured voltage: 68 V
